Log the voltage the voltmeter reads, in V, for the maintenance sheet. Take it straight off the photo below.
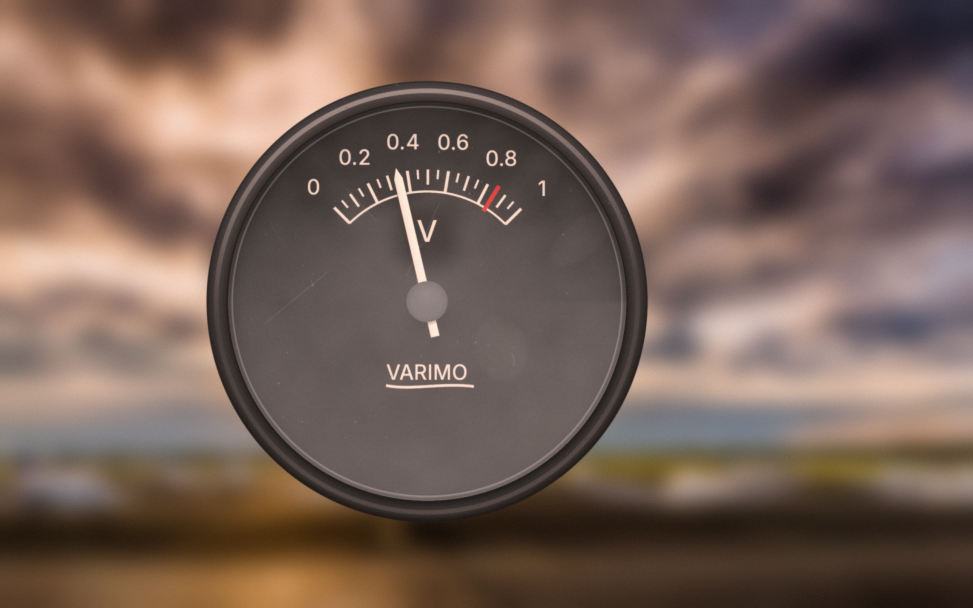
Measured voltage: 0.35 V
